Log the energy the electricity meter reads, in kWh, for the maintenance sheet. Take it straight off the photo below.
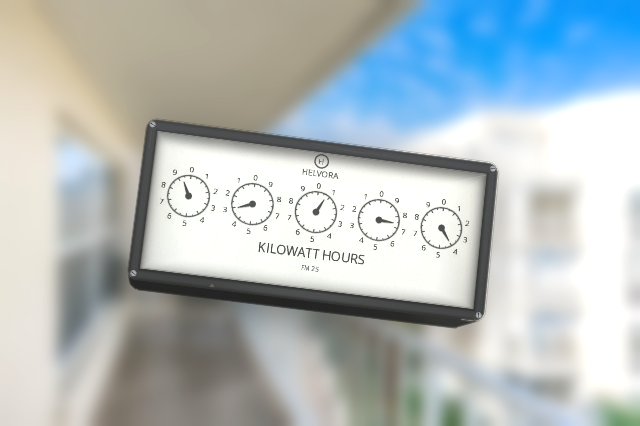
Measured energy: 93074 kWh
